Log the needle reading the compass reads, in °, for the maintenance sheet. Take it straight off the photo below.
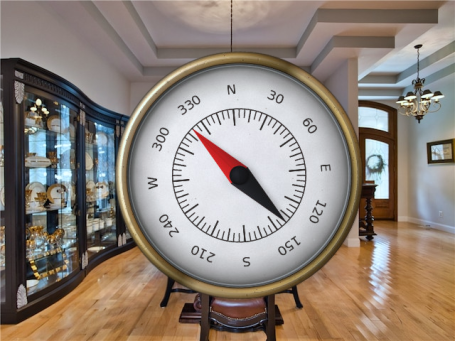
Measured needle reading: 320 °
